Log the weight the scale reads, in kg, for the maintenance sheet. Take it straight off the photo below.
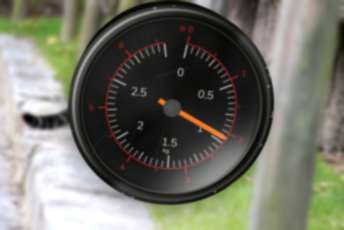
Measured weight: 0.95 kg
